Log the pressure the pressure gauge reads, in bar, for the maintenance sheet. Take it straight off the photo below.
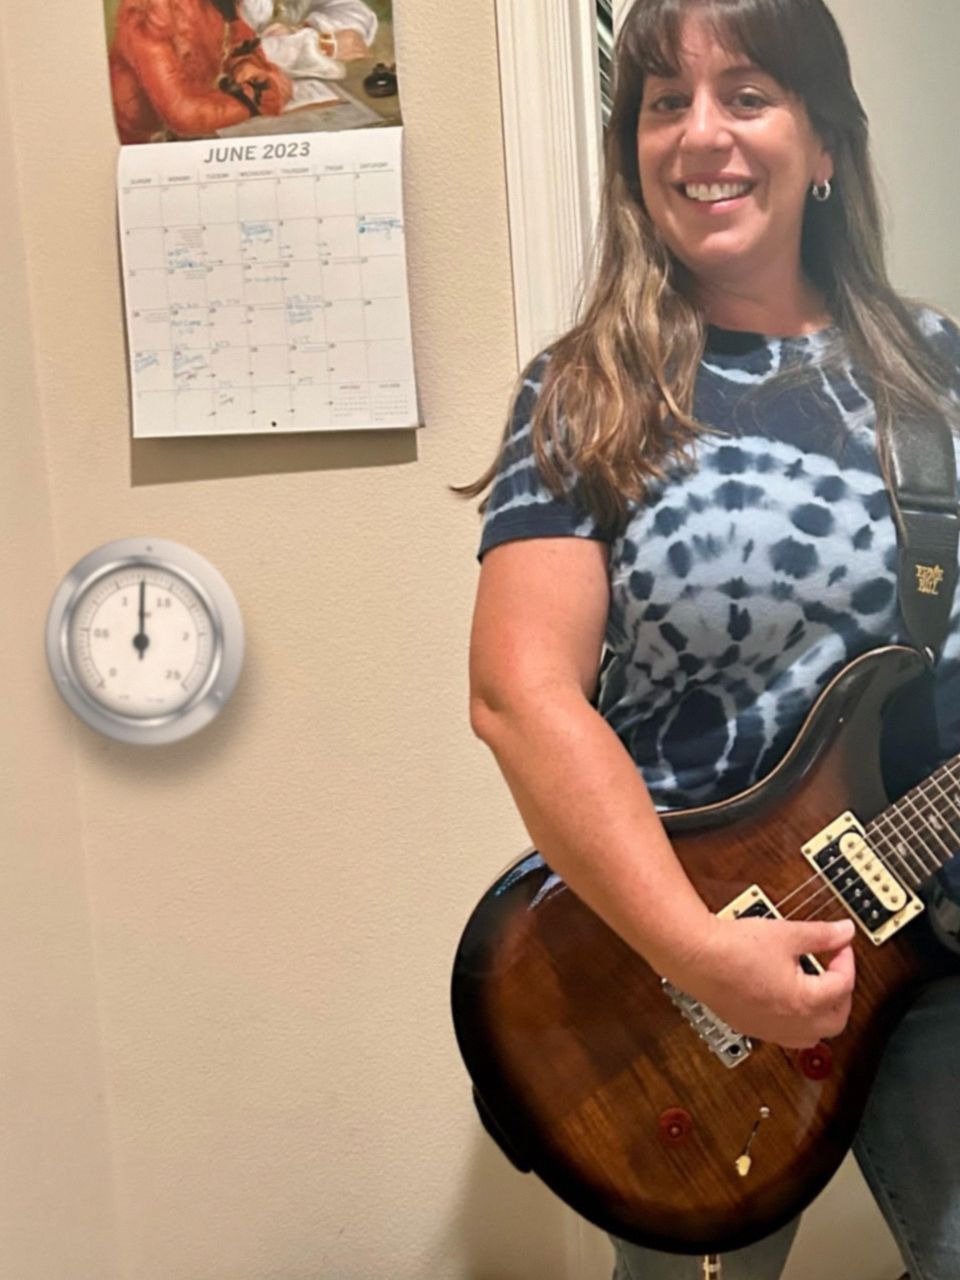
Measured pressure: 1.25 bar
